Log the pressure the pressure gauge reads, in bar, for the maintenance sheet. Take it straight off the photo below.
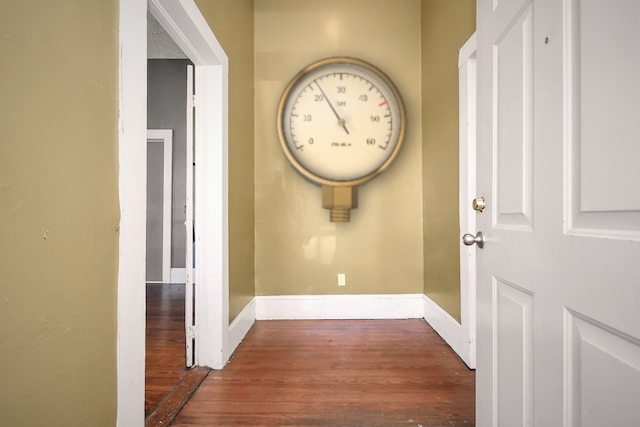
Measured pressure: 22 bar
